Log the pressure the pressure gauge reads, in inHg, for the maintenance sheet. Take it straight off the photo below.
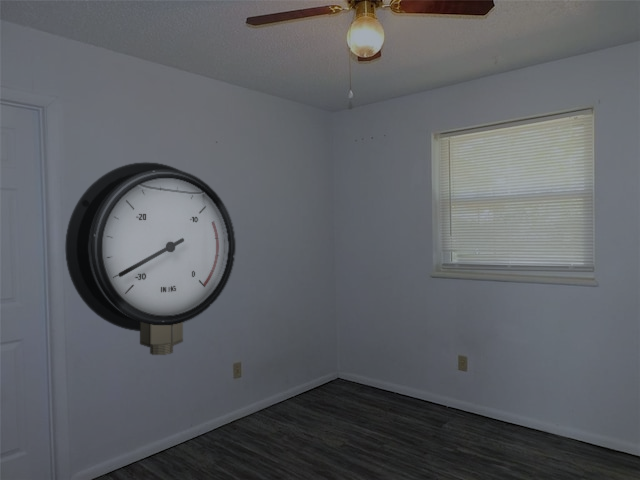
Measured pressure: -28 inHg
